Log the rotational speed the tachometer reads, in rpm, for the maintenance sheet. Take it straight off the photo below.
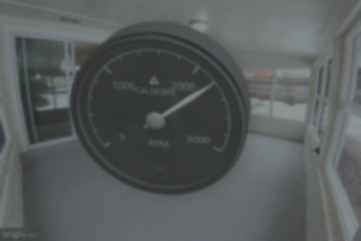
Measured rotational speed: 2200 rpm
